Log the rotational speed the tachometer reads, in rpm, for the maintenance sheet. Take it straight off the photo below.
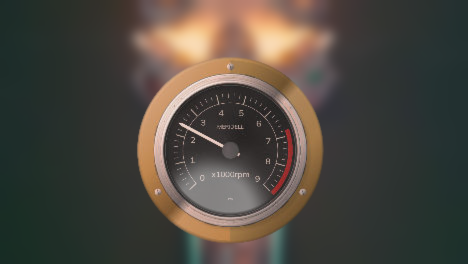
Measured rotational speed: 2400 rpm
